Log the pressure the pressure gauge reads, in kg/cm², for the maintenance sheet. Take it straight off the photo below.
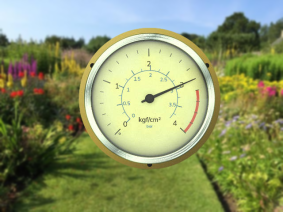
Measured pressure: 3 kg/cm²
